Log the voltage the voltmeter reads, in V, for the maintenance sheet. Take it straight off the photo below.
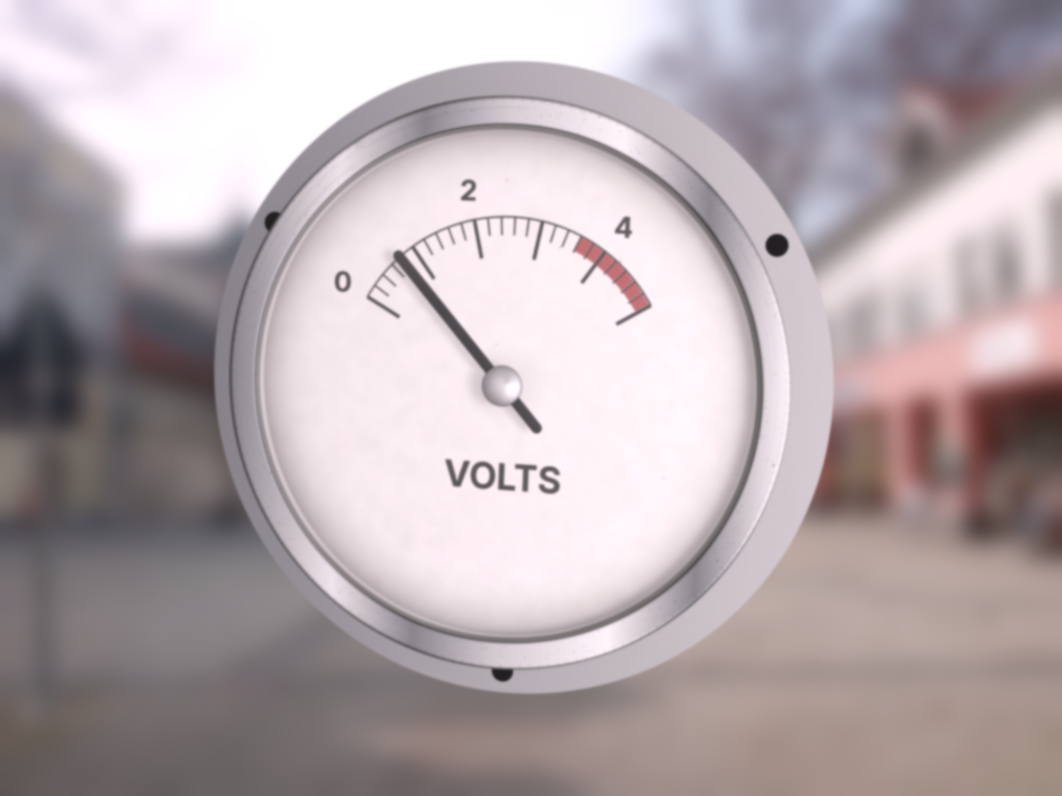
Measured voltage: 0.8 V
